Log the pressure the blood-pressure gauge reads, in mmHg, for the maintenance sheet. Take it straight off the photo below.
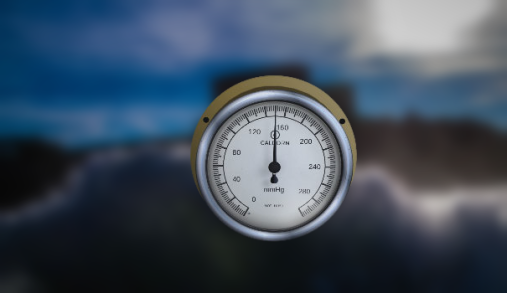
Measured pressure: 150 mmHg
